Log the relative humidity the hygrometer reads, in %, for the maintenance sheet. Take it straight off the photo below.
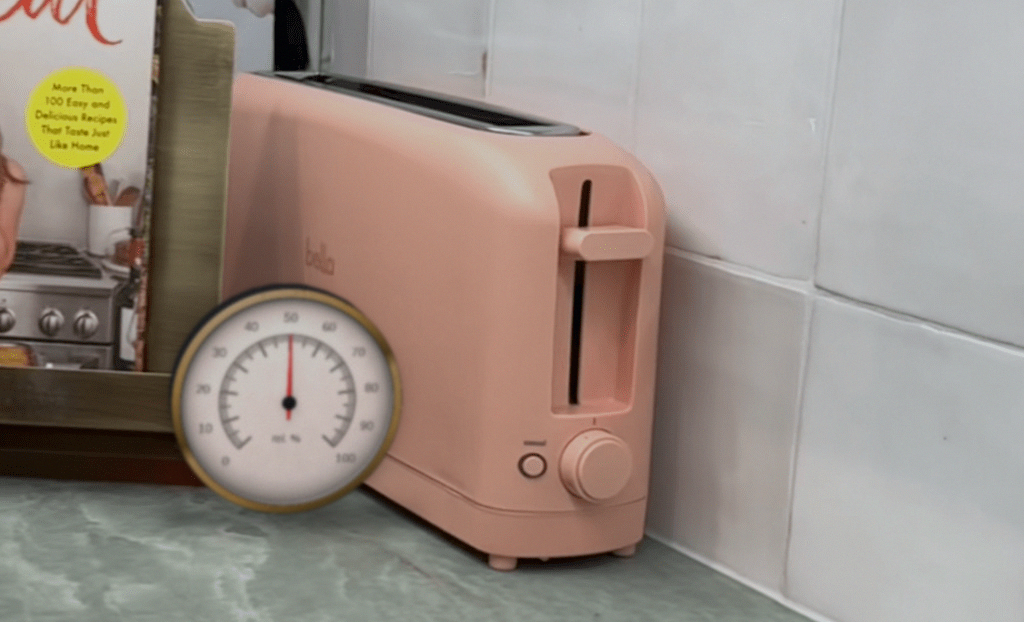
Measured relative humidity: 50 %
